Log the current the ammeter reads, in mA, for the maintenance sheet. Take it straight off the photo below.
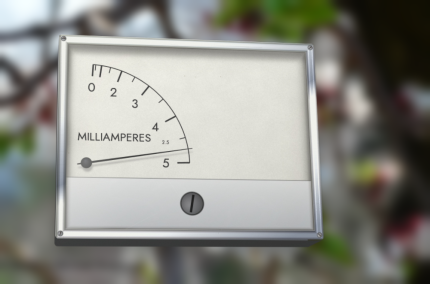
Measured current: 4.75 mA
